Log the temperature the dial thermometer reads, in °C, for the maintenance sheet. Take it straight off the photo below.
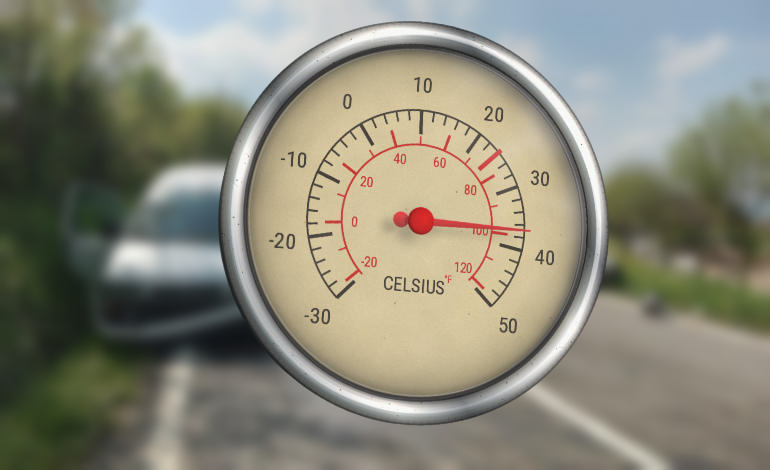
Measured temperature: 37 °C
